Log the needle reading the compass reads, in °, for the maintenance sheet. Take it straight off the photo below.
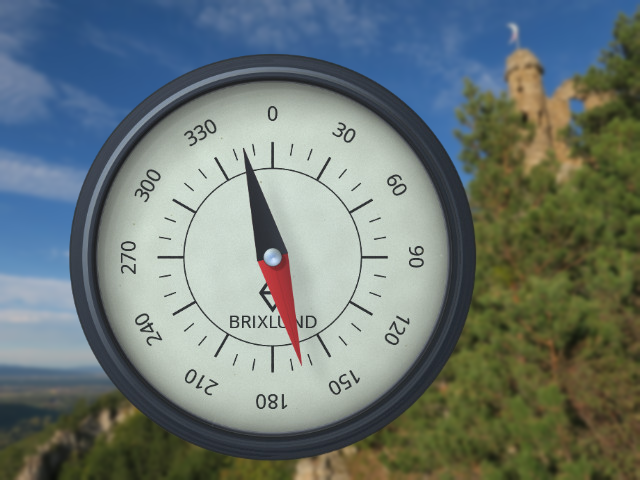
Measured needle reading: 165 °
